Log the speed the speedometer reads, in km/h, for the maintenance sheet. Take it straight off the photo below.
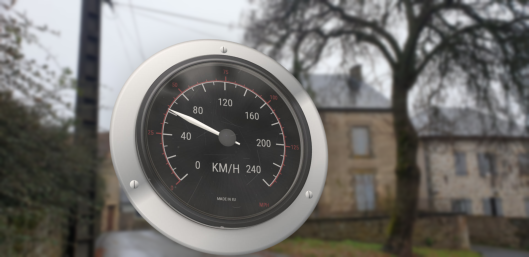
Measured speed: 60 km/h
